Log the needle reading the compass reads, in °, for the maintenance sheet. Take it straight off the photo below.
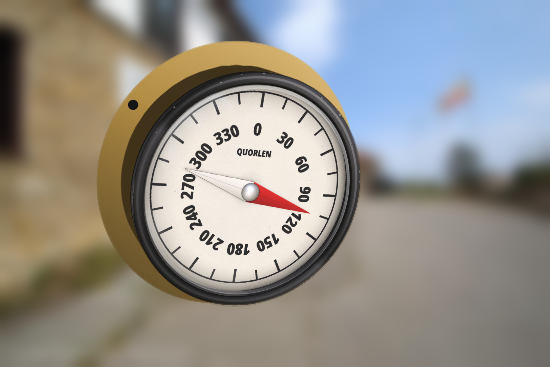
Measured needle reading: 105 °
